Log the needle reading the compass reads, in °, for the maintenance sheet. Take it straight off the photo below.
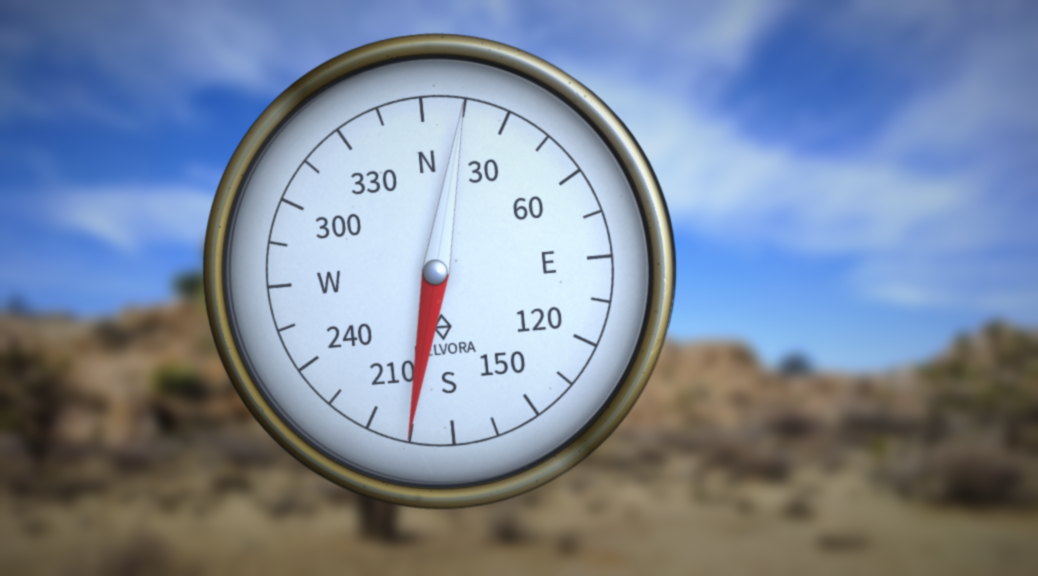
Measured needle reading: 195 °
